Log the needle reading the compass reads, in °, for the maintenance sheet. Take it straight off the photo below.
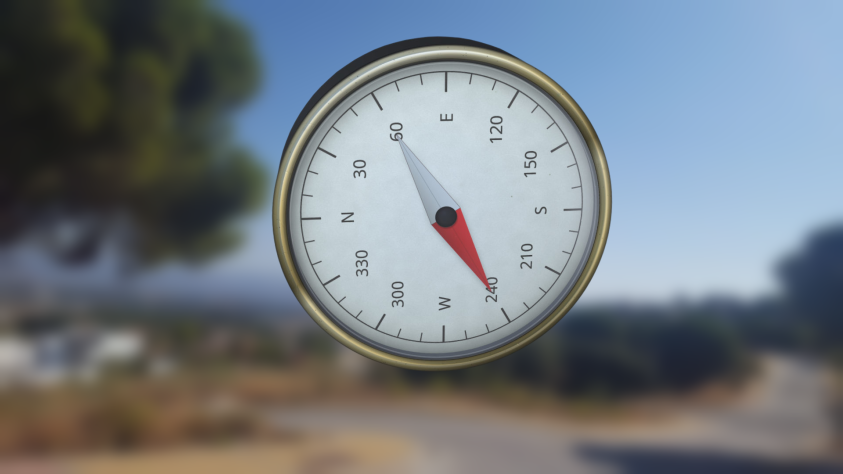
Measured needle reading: 240 °
